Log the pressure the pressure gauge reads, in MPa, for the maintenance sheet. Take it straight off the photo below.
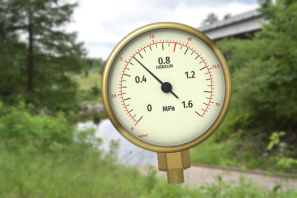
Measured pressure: 0.55 MPa
